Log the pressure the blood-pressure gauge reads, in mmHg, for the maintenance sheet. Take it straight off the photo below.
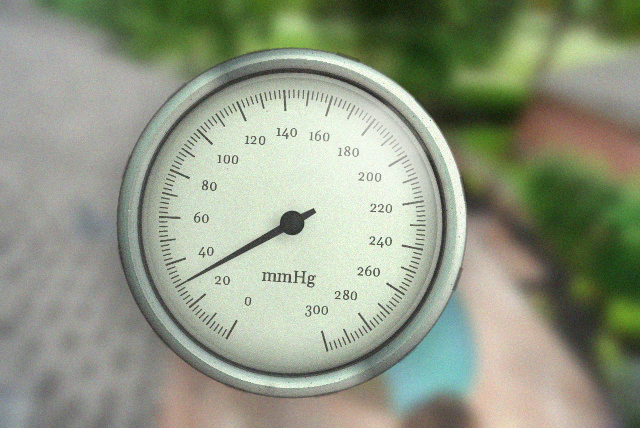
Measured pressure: 30 mmHg
